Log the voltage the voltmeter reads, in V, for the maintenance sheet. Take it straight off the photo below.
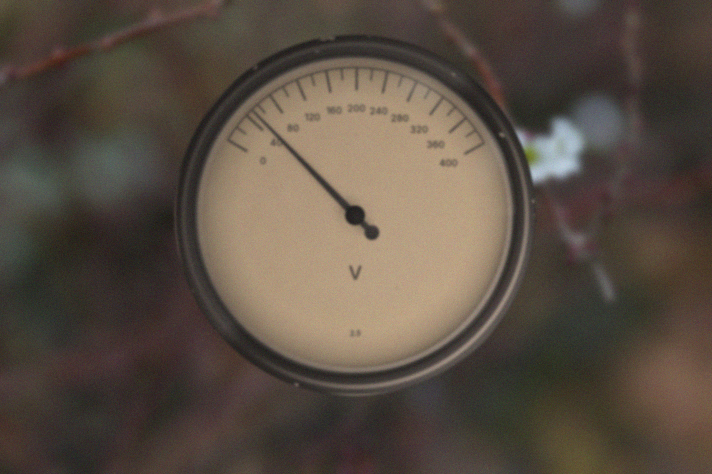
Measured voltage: 50 V
